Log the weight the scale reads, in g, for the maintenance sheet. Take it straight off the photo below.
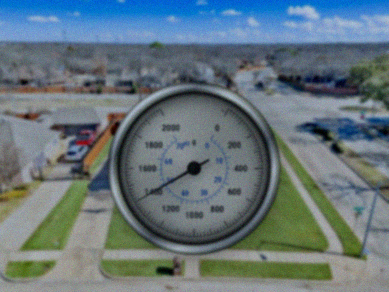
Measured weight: 1400 g
